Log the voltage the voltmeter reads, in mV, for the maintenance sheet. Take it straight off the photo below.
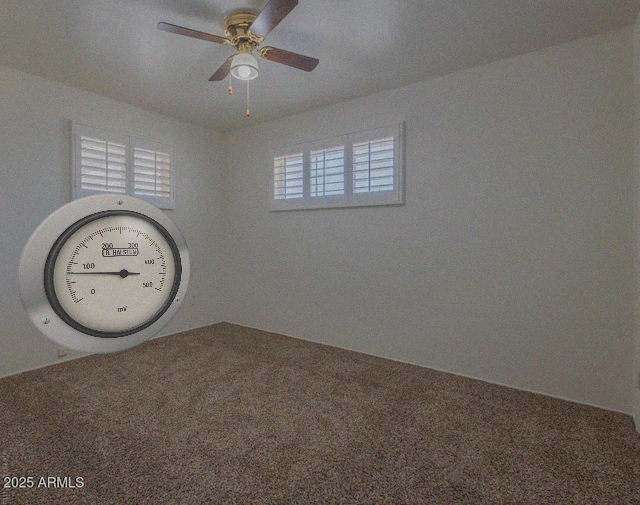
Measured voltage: 75 mV
